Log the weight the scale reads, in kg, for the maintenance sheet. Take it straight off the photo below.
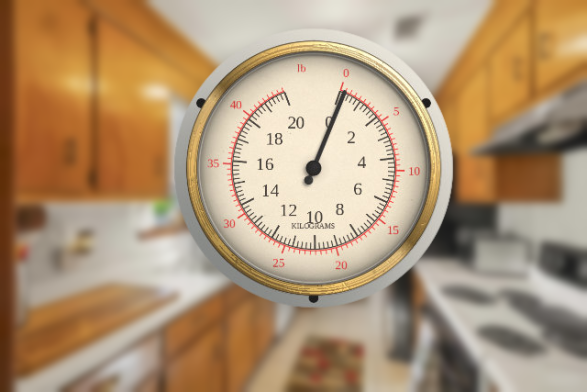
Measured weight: 0.2 kg
